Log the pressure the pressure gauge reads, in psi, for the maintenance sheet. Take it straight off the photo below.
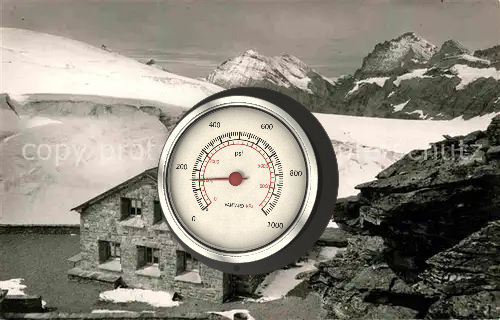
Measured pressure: 150 psi
